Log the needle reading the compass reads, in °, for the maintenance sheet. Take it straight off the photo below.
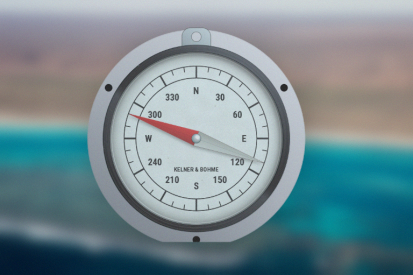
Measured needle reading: 290 °
